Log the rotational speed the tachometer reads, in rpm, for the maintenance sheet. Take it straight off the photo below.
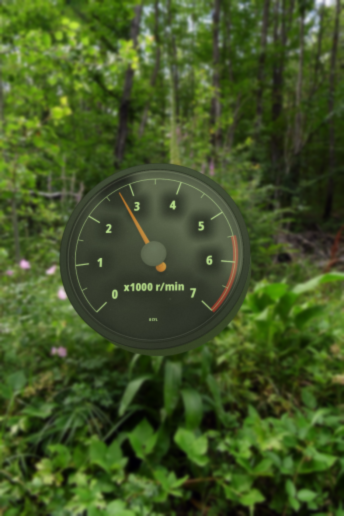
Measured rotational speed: 2750 rpm
